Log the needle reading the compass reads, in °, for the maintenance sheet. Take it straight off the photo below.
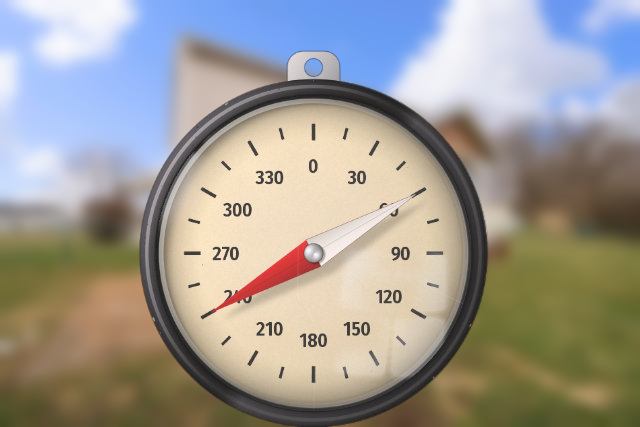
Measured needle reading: 240 °
